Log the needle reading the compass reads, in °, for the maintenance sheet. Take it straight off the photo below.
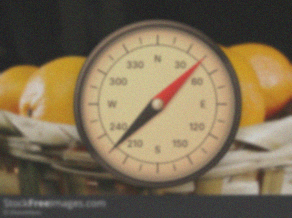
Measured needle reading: 45 °
